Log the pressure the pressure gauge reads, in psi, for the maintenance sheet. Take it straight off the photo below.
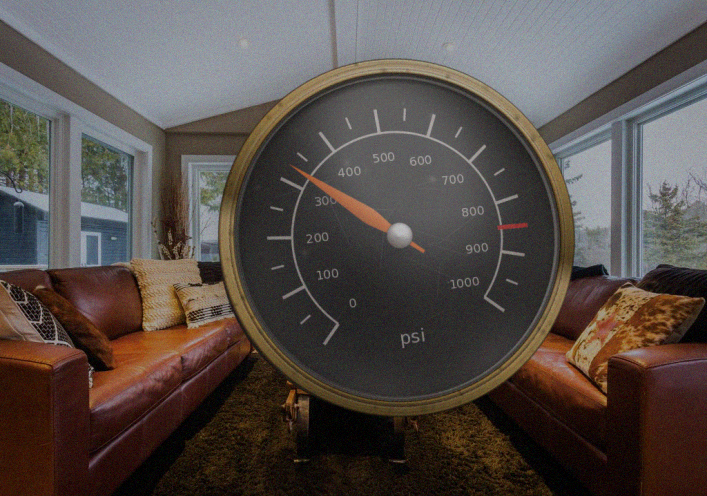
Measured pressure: 325 psi
